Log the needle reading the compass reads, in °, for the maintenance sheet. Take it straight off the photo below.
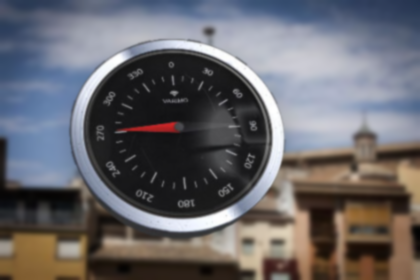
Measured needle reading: 270 °
